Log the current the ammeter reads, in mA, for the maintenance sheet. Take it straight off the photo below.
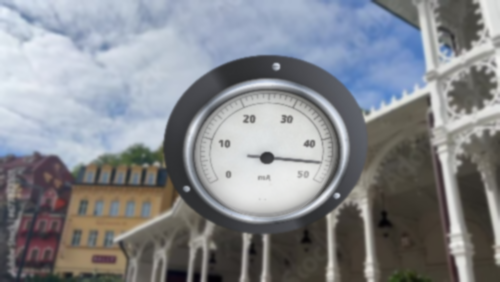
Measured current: 45 mA
